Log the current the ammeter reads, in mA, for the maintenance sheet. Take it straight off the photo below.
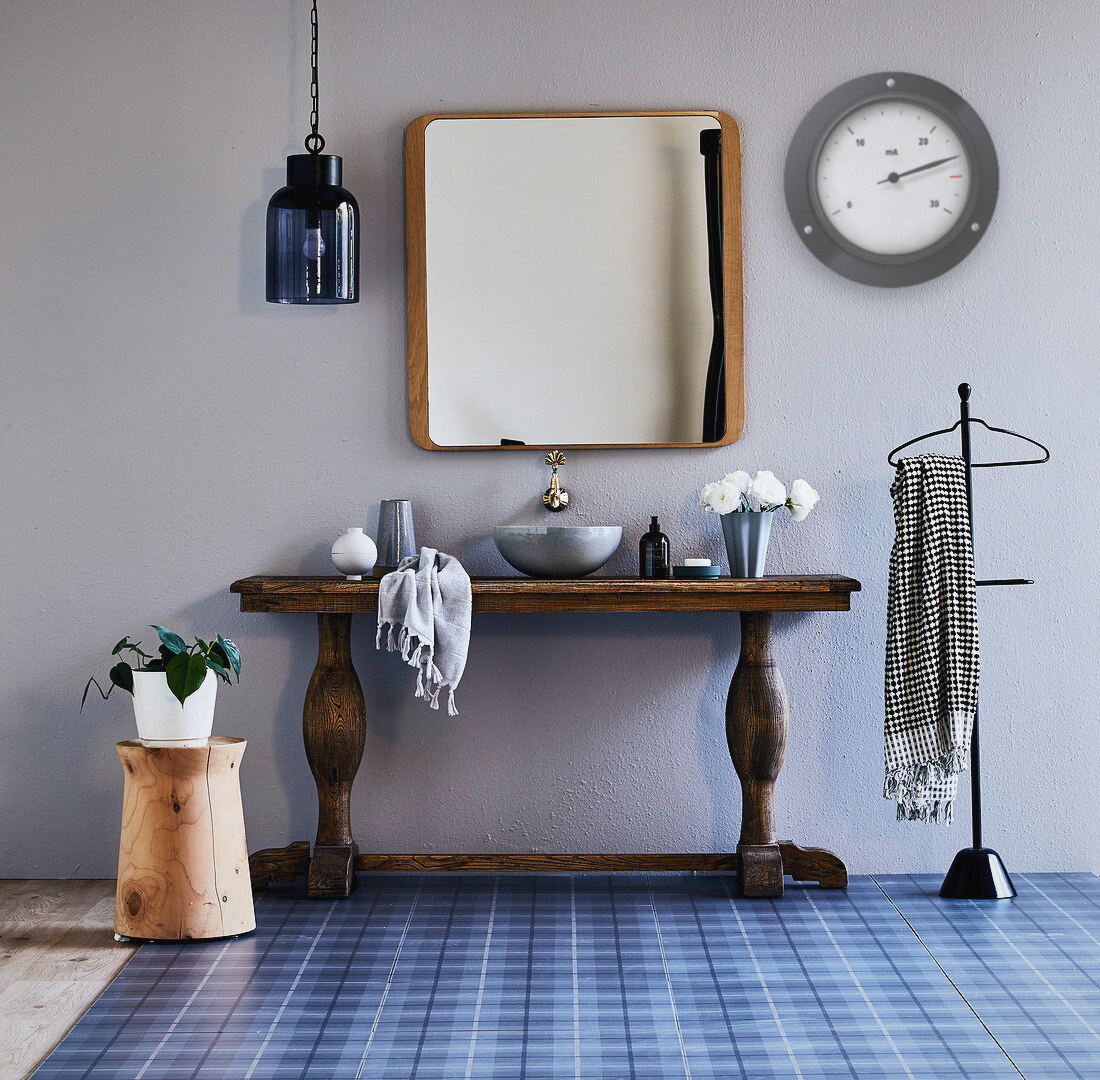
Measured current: 24 mA
